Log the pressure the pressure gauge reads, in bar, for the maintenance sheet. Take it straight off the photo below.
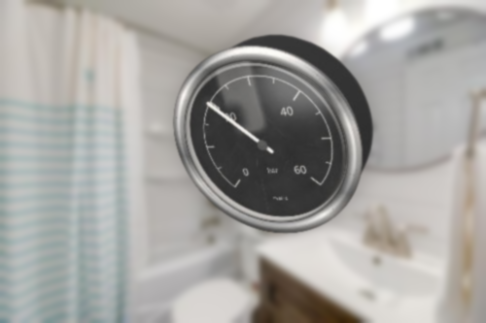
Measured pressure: 20 bar
